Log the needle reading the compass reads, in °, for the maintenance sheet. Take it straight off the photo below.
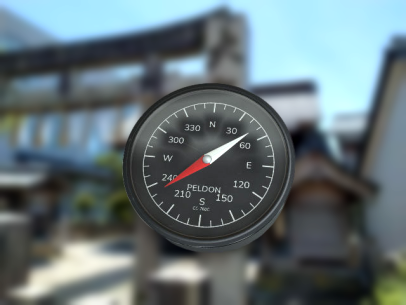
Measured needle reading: 230 °
